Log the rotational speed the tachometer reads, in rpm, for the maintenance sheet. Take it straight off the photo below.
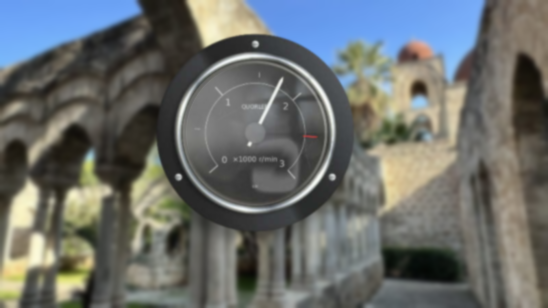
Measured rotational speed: 1750 rpm
